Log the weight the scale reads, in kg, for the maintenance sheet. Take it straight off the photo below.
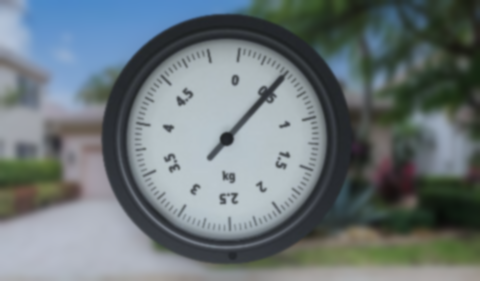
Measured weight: 0.5 kg
